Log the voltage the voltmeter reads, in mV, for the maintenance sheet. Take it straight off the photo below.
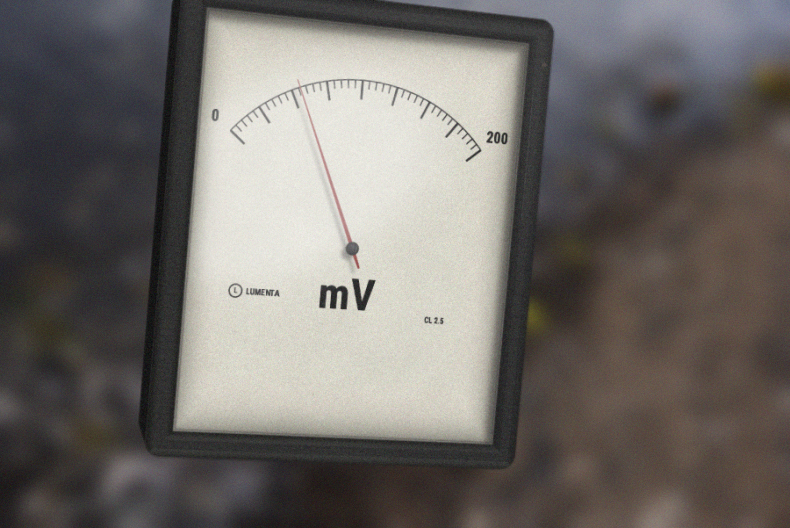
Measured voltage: 55 mV
